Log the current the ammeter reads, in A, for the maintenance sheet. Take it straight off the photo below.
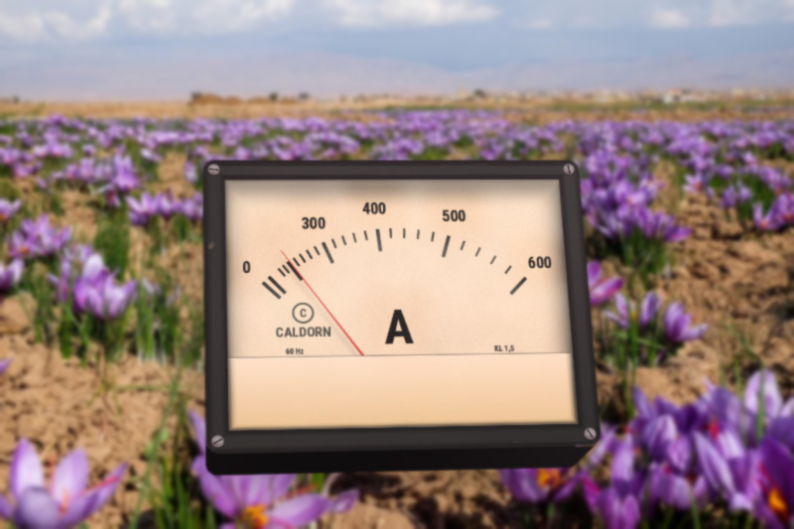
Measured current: 200 A
